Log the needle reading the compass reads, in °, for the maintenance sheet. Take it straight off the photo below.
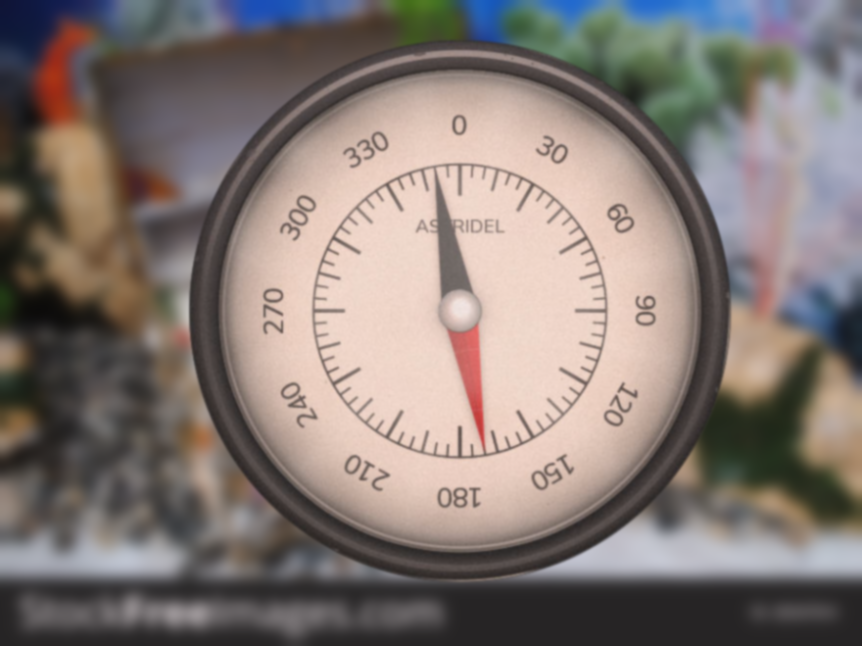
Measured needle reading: 170 °
